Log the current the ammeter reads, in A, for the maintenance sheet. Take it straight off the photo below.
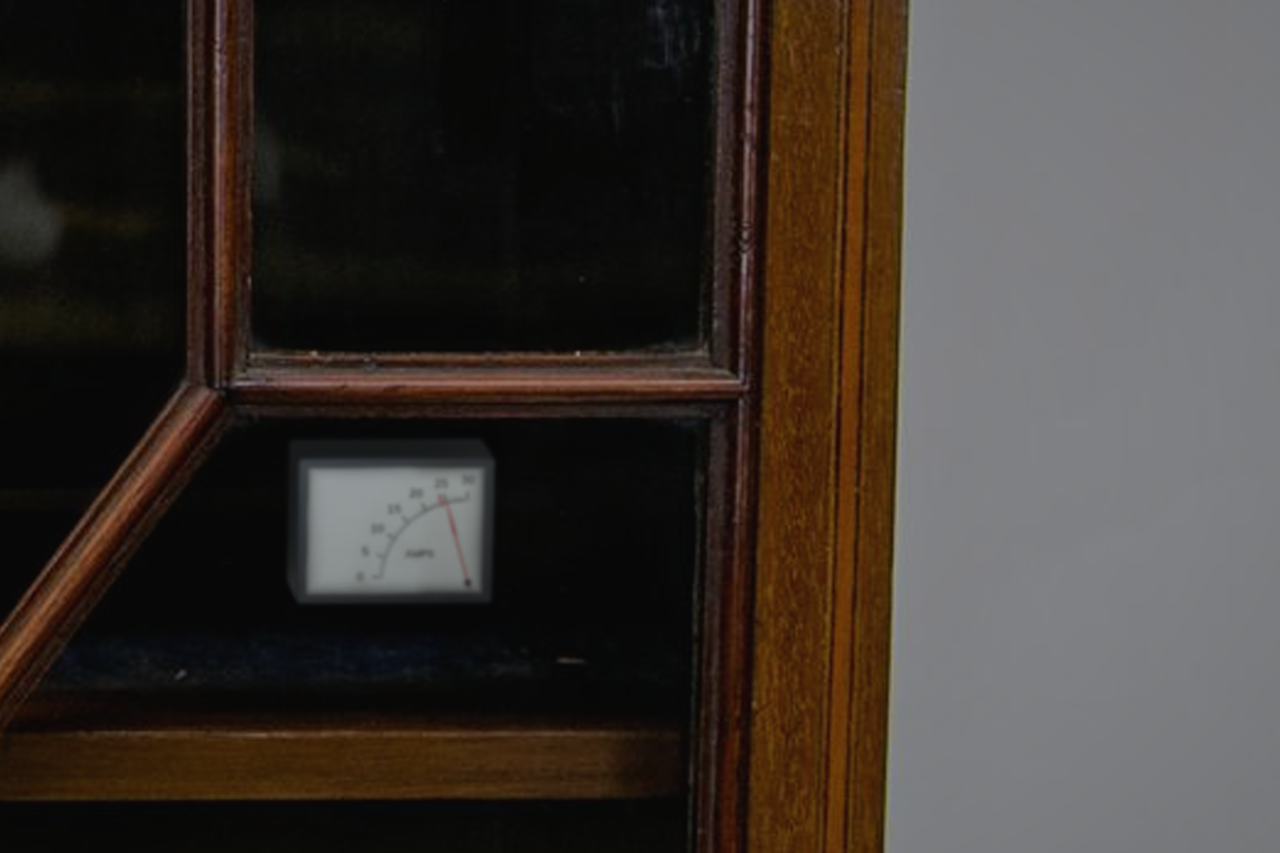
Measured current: 25 A
